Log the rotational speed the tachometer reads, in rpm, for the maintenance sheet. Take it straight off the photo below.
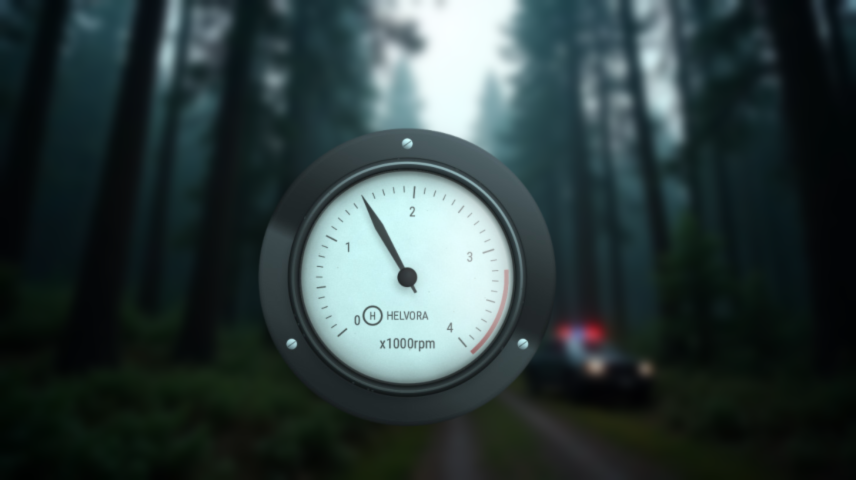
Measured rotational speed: 1500 rpm
